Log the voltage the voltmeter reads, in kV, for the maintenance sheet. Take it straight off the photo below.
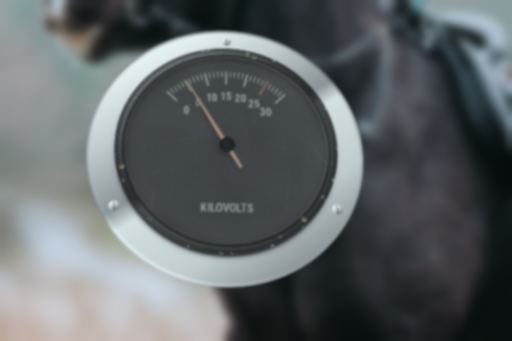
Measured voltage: 5 kV
